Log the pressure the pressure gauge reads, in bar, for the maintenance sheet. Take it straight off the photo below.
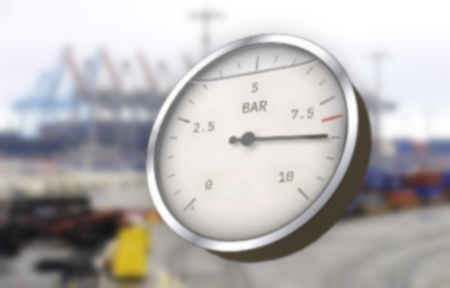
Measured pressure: 8.5 bar
